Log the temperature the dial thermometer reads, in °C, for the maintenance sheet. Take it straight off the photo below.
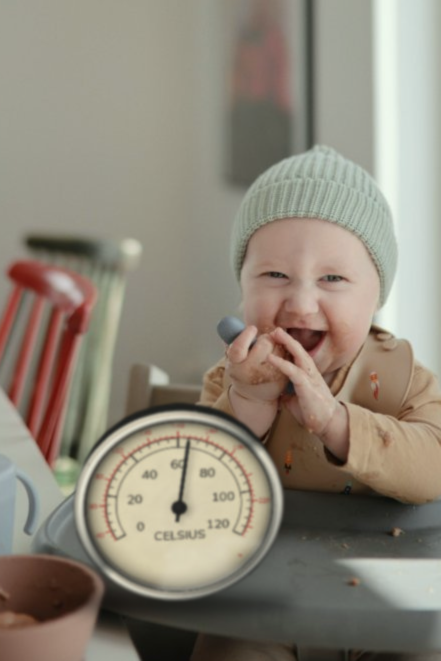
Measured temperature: 64 °C
